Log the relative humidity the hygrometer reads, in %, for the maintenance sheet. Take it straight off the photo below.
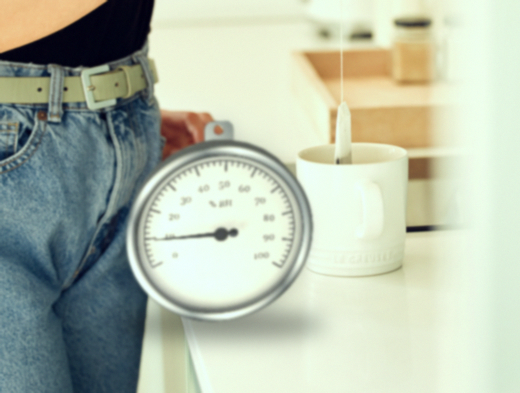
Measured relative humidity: 10 %
